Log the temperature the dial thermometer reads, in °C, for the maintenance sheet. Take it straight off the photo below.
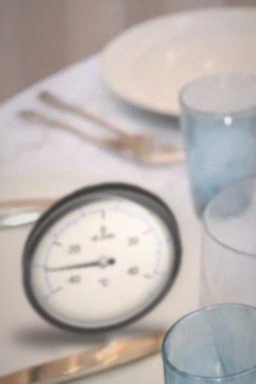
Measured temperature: -30 °C
